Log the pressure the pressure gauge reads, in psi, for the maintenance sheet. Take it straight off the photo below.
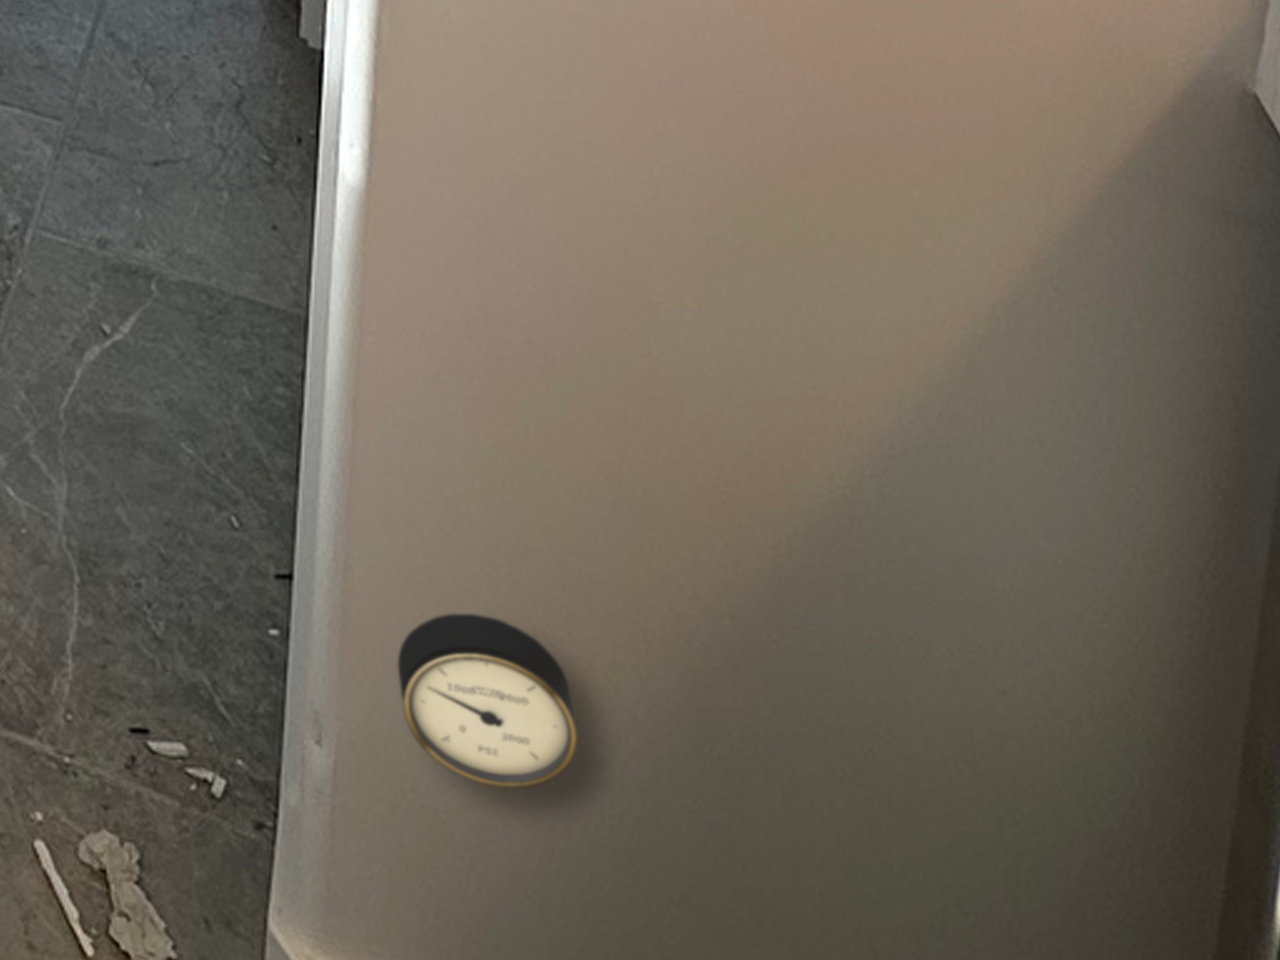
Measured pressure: 750 psi
